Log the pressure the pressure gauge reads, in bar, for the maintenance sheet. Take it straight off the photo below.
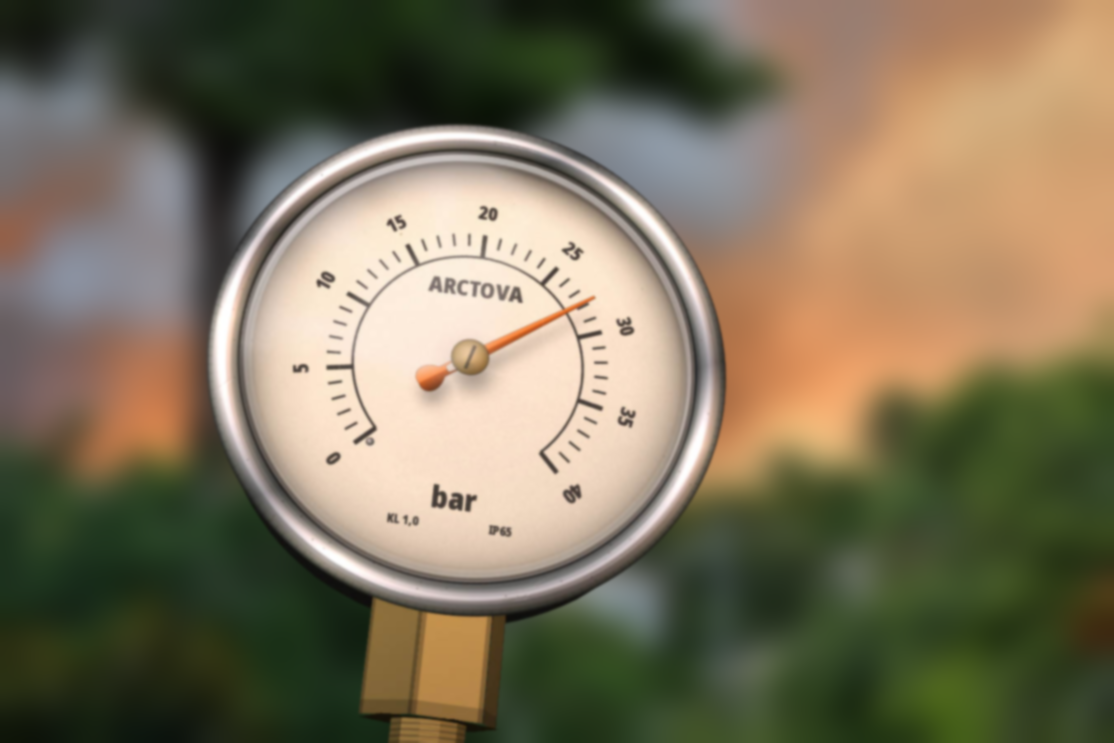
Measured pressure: 28 bar
